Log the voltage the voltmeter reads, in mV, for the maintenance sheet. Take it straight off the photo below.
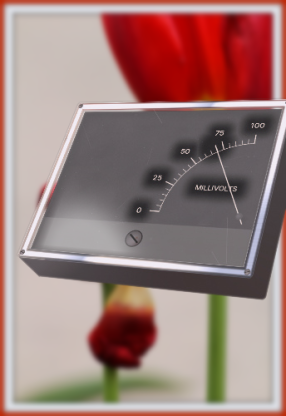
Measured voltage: 70 mV
